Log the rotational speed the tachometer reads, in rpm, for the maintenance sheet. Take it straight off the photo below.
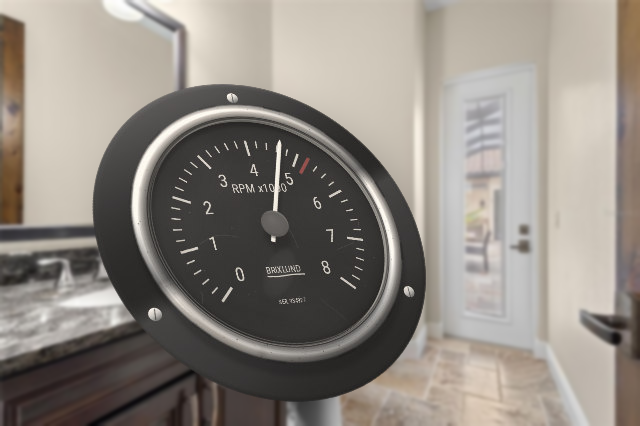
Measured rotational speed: 4600 rpm
